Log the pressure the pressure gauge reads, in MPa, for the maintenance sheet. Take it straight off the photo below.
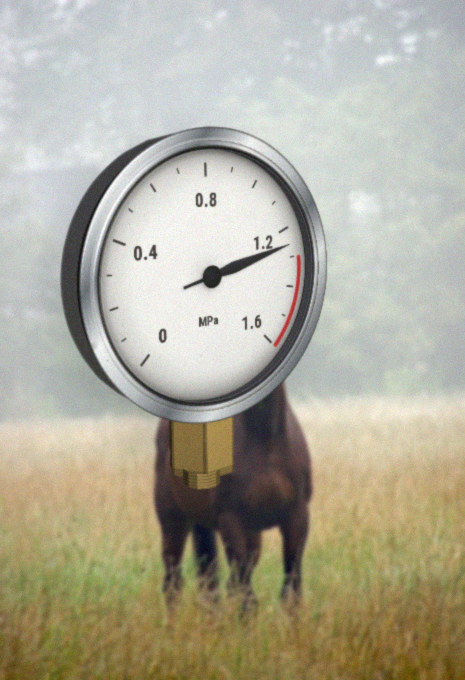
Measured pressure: 1.25 MPa
